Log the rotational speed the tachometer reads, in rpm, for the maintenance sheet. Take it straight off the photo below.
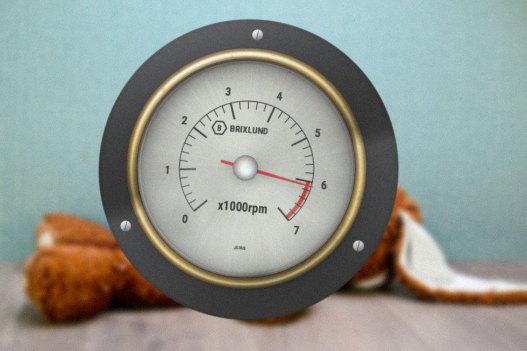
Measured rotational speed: 6100 rpm
